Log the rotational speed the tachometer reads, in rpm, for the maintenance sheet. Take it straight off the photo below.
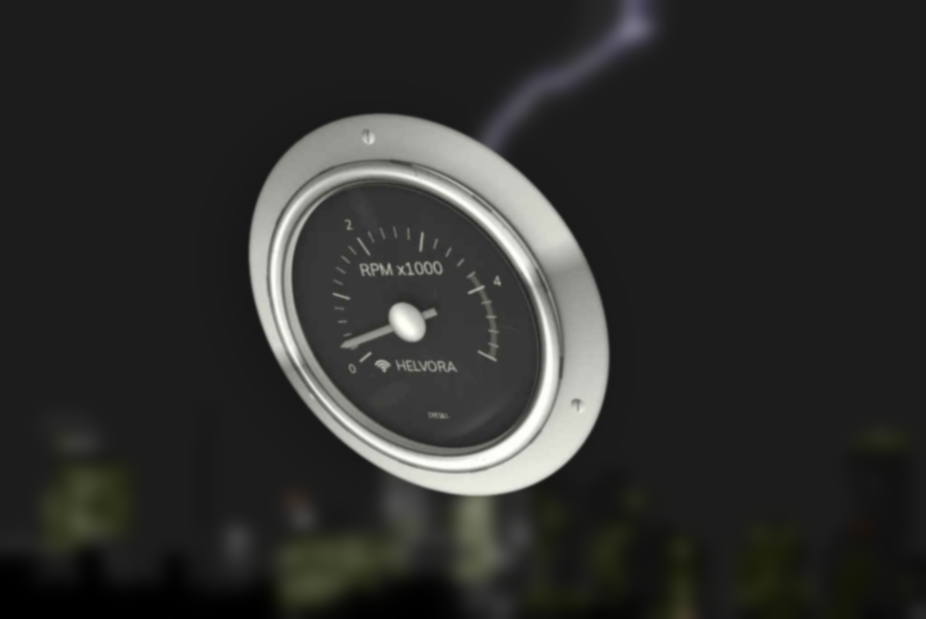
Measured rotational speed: 300 rpm
